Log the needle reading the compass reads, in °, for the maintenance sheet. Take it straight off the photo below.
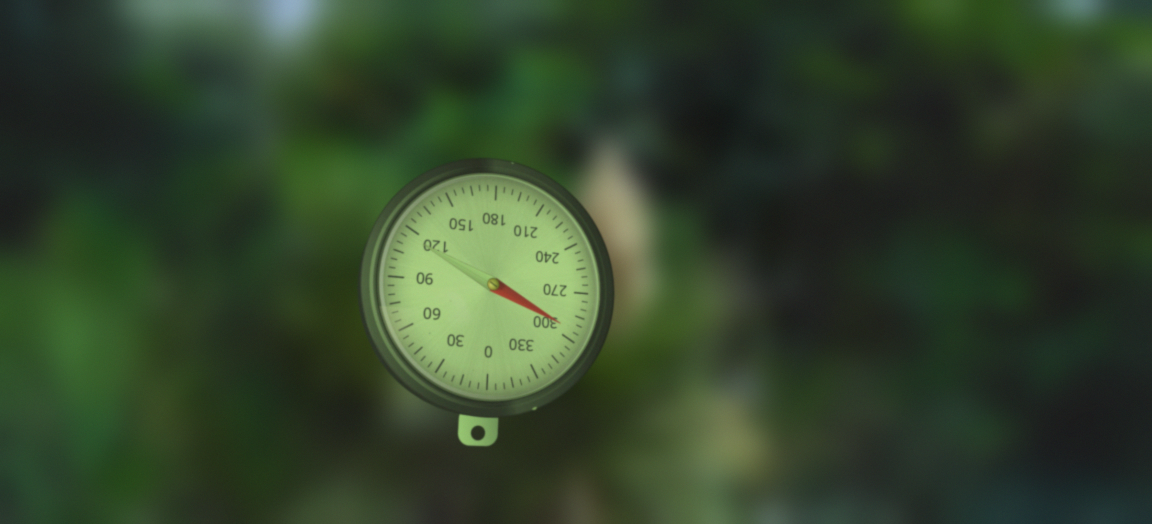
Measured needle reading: 295 °
